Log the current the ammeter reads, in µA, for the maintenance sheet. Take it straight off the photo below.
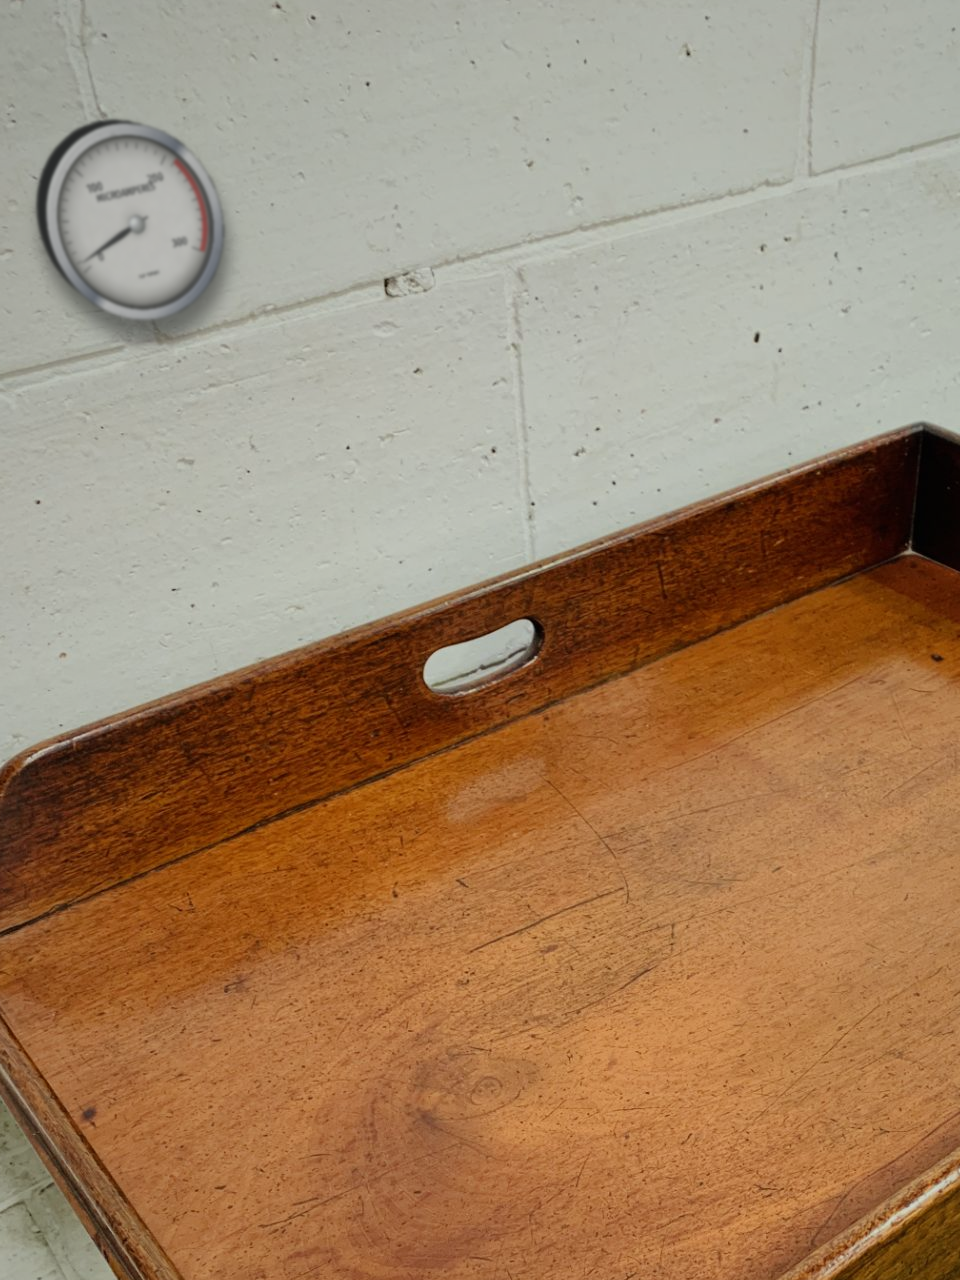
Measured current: 10 µA
